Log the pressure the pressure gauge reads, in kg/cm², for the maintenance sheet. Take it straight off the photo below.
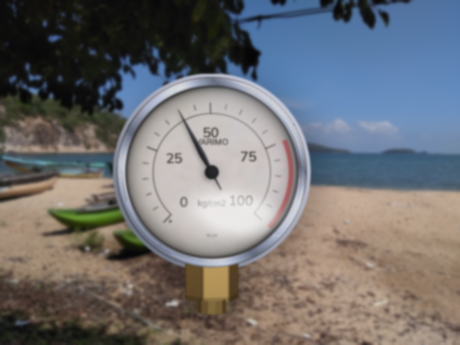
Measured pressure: 40 kg/cm²
